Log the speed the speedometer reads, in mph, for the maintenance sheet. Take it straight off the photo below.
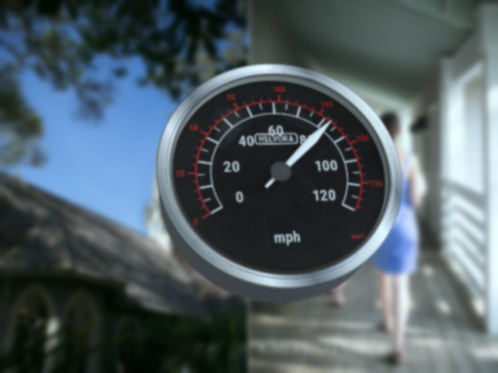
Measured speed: 82.5 mph
